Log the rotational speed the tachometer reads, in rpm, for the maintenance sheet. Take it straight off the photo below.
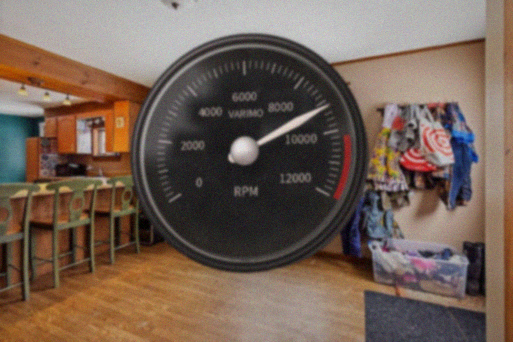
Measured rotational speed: 9200 rpm
